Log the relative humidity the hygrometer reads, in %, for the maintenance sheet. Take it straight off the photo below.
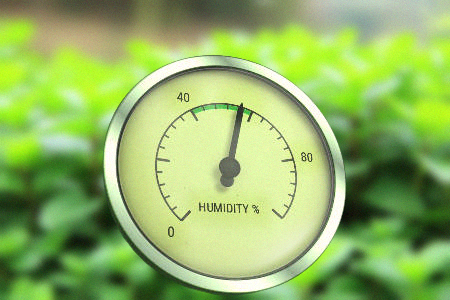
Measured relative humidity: 56 %
